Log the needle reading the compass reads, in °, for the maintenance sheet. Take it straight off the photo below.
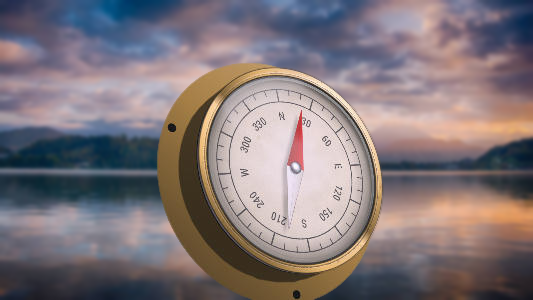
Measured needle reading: 20 °
